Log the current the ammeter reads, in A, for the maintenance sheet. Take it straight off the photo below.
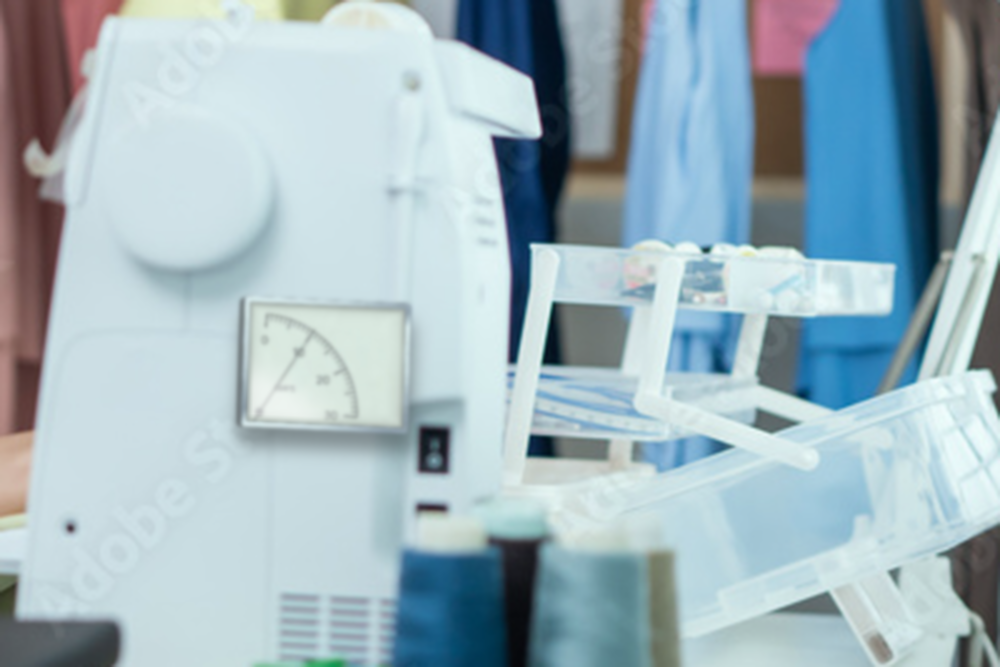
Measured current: 10 A
